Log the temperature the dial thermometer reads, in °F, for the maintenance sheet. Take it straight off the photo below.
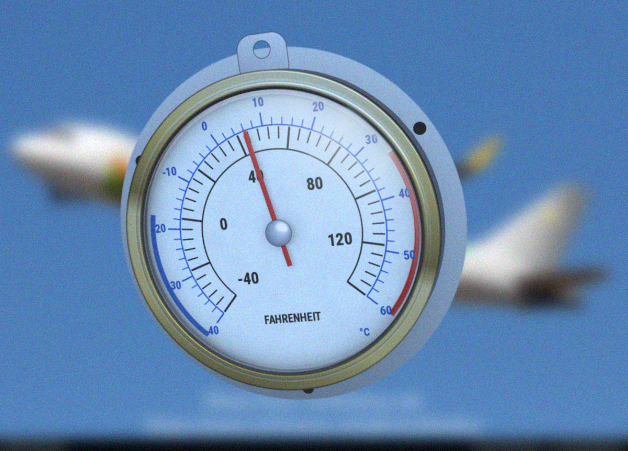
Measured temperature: 44 °F
